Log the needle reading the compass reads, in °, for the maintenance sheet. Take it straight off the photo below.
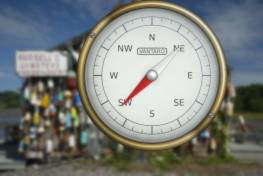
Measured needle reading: 225 °
